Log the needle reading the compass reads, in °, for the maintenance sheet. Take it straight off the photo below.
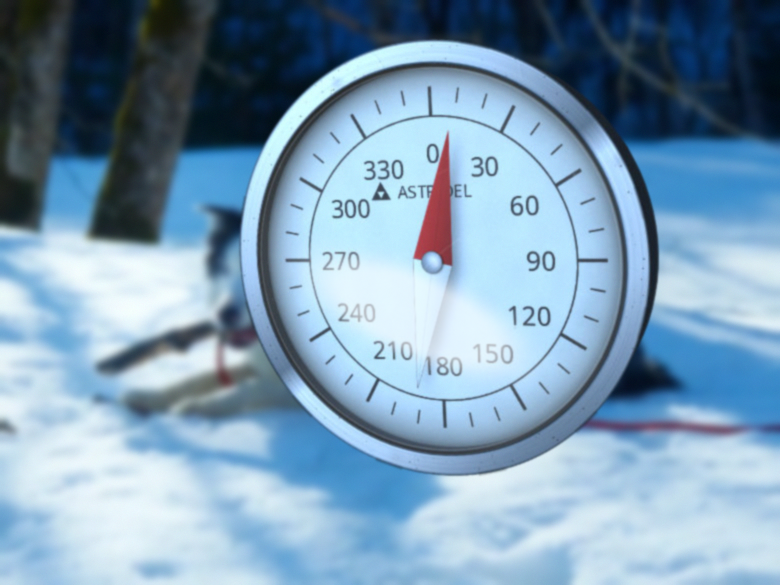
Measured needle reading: 10 °
